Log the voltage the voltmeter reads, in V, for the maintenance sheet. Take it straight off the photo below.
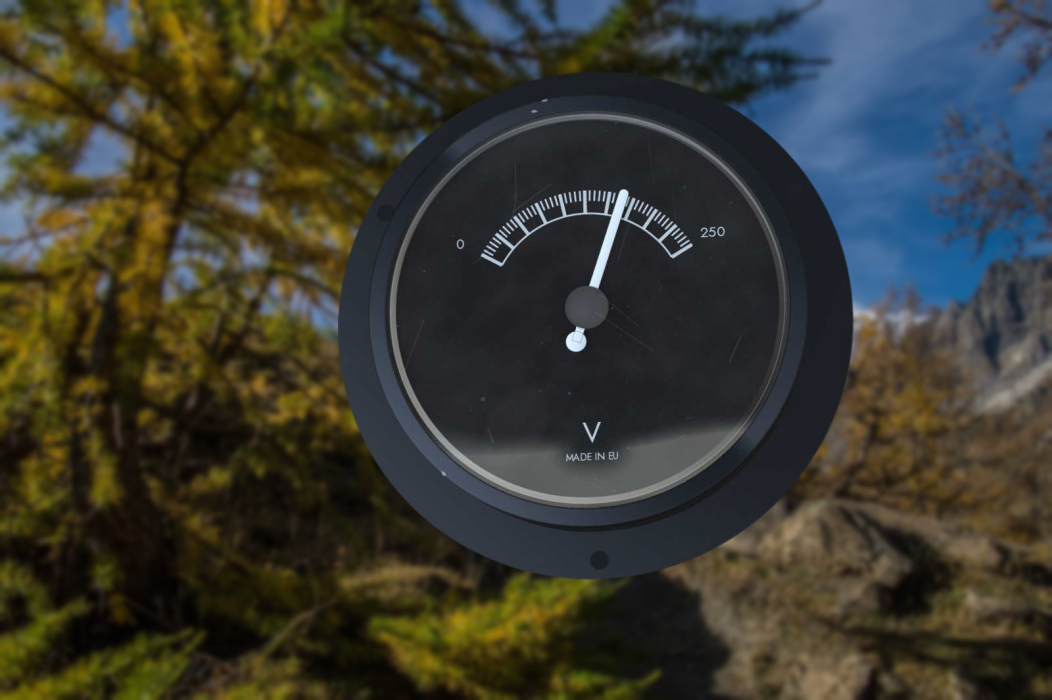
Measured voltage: 165 V
